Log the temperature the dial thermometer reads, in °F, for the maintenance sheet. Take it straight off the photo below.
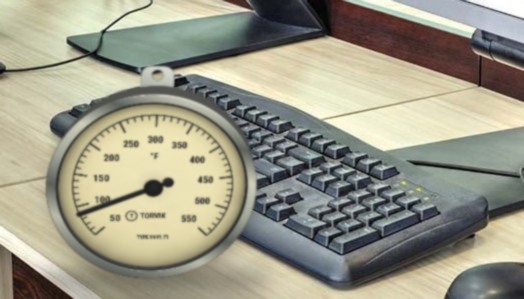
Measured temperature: 90 °F
